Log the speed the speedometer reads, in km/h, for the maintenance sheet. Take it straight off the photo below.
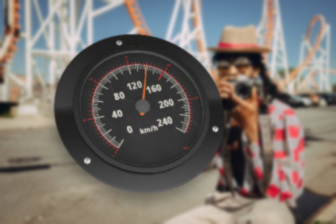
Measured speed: 140 km/h
